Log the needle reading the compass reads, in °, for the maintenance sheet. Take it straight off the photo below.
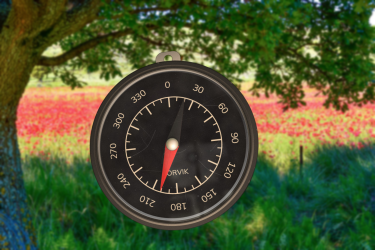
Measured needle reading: 200 °
